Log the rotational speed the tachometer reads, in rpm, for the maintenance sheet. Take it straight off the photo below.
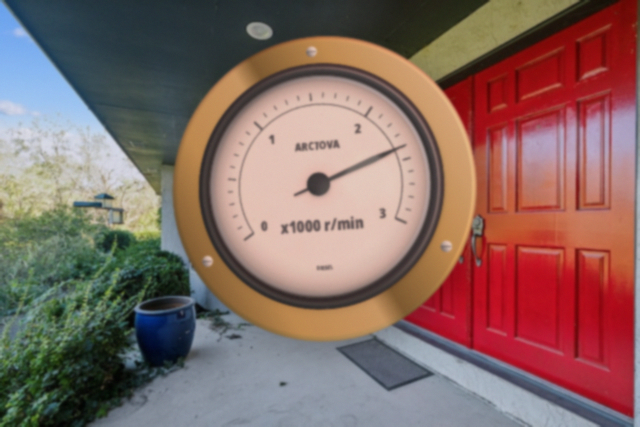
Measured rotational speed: 2400 rpm
